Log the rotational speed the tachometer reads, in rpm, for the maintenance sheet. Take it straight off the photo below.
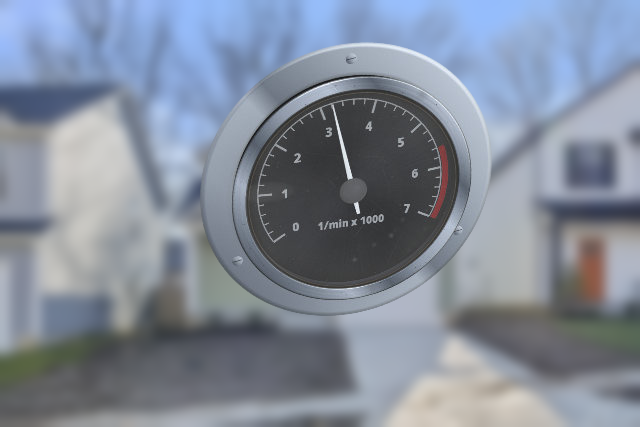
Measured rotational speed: 3200 rpm
